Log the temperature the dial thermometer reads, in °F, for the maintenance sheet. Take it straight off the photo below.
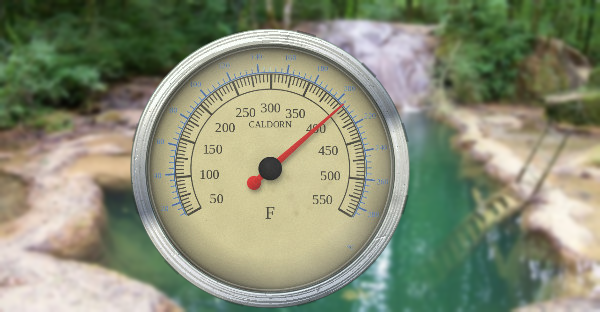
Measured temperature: 400 °F
